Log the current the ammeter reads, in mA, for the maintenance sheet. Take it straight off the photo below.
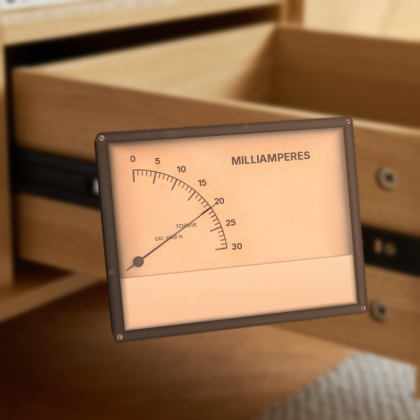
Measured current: 20 mA
